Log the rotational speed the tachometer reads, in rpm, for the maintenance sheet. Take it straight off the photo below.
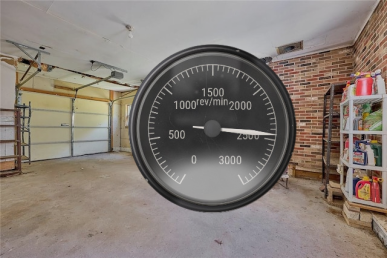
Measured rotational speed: 2450 rpm
